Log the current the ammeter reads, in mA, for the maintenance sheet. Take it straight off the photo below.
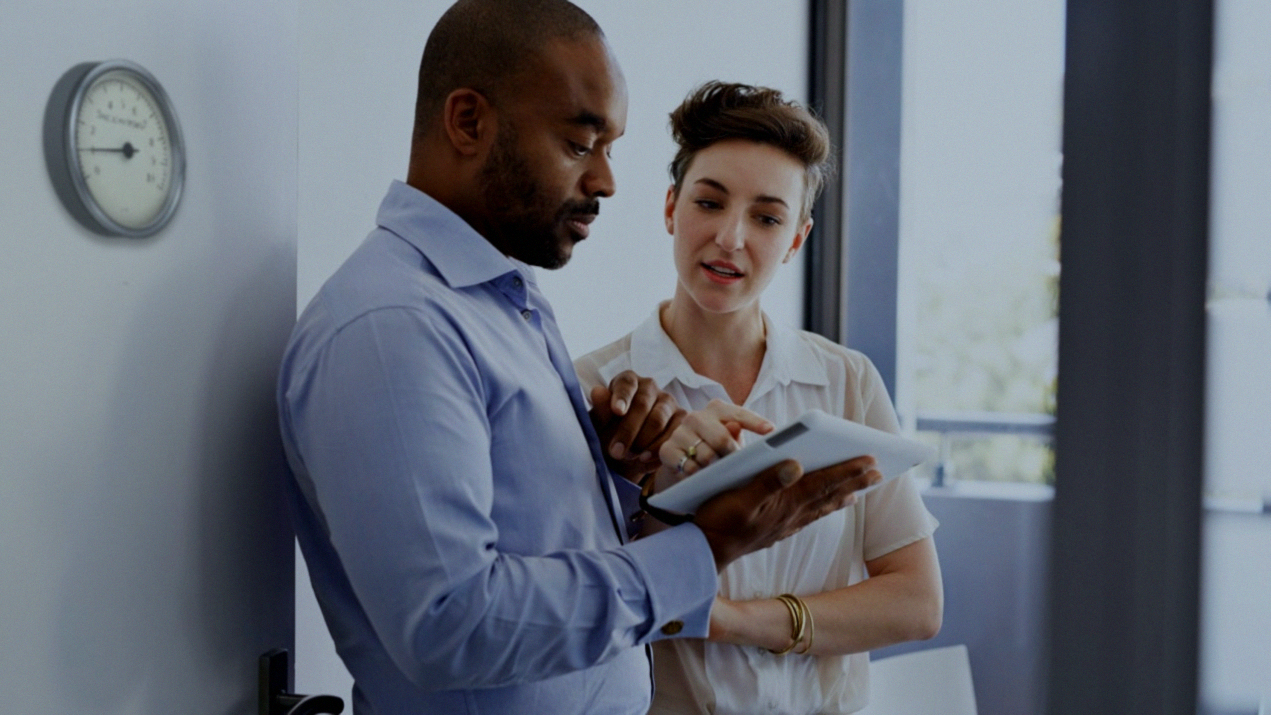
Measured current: 1 mA
